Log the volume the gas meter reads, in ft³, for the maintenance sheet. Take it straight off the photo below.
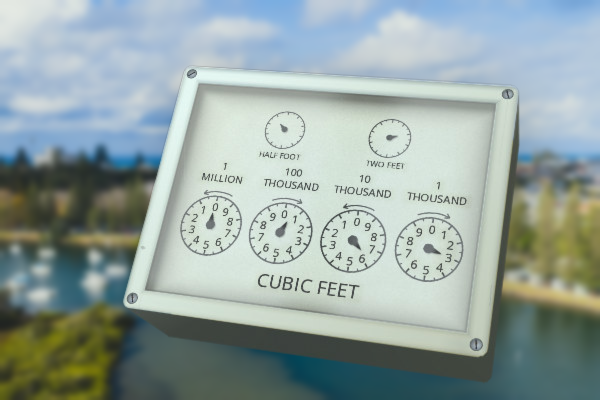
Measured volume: 6300 ft³
